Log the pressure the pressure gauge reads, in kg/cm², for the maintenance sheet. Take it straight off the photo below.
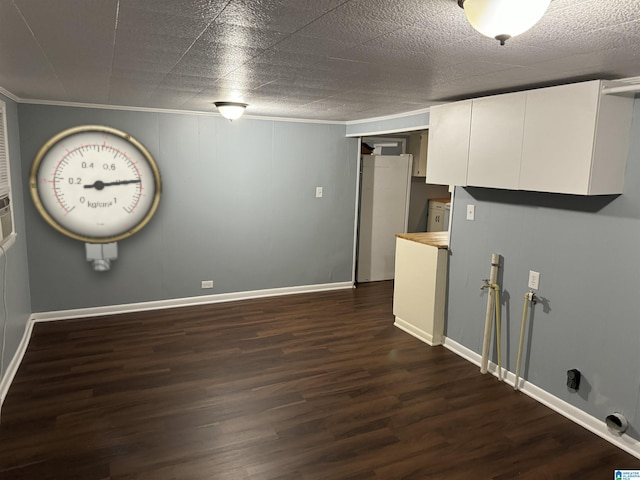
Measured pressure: 0.8 kg/cm²
